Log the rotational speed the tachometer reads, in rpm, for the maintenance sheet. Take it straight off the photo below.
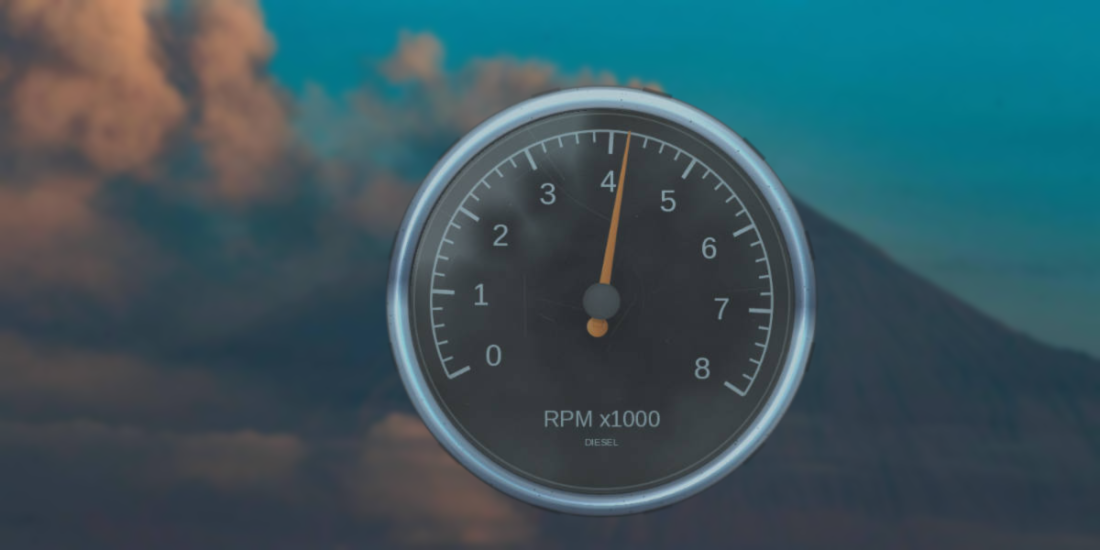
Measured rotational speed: 4200 rpm
